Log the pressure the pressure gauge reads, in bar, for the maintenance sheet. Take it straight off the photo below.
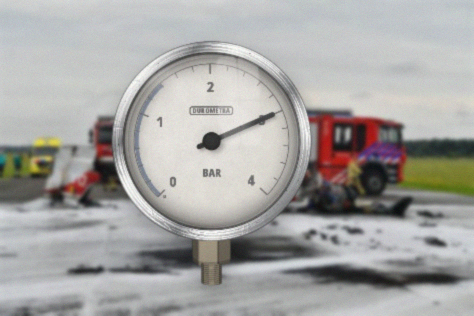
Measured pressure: 3 bar
